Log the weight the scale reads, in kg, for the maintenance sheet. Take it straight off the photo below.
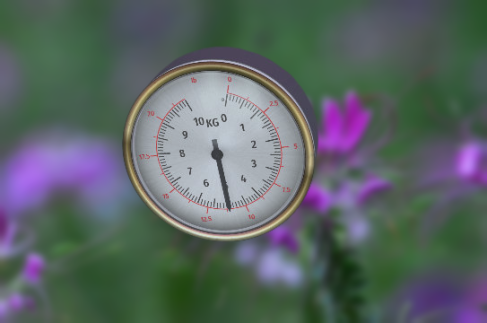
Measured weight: 5 kg
